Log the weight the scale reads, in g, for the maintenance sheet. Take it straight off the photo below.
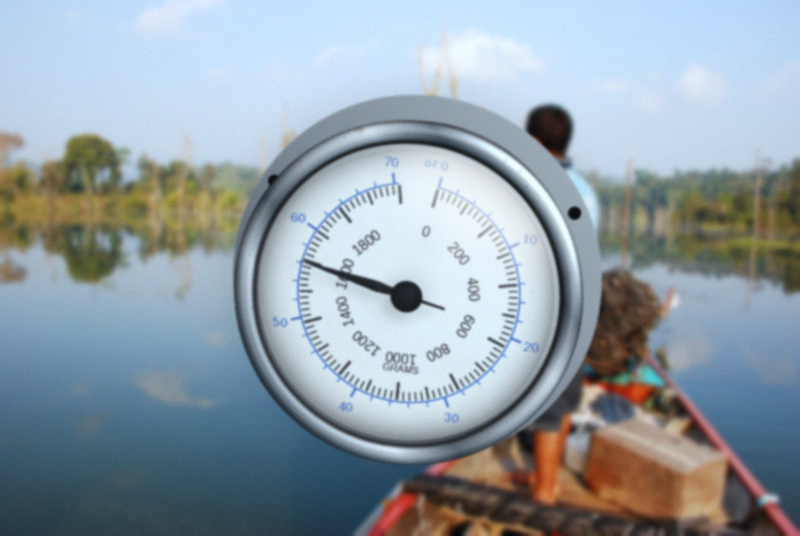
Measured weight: 1600 g
